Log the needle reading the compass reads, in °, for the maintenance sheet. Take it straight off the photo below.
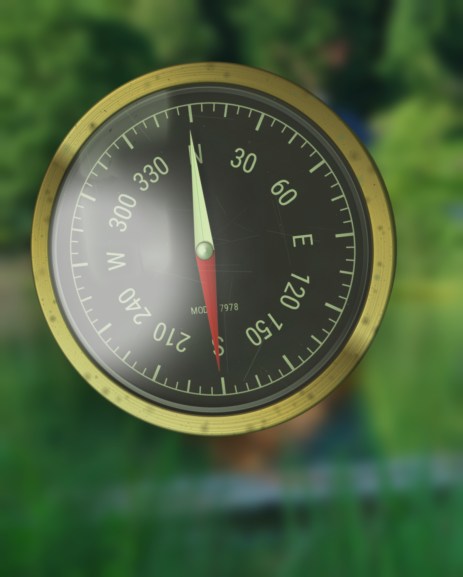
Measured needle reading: 180 °
